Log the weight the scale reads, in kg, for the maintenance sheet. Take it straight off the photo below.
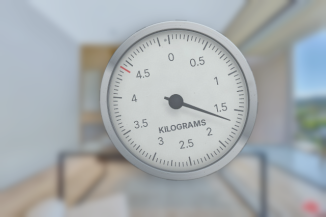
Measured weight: 1.65 kg
